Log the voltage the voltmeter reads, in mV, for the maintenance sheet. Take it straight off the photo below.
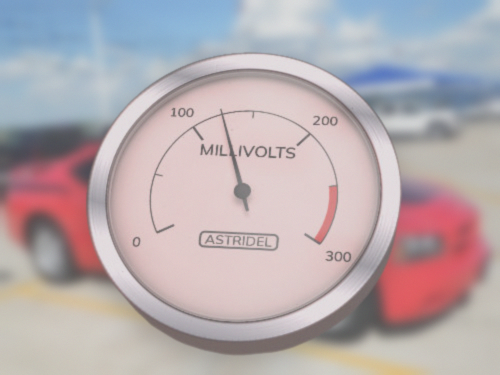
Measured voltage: 125 mV
